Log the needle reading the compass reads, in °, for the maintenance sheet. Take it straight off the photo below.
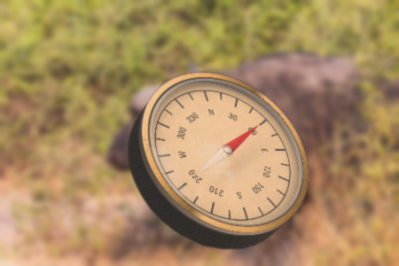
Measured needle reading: 60 °
